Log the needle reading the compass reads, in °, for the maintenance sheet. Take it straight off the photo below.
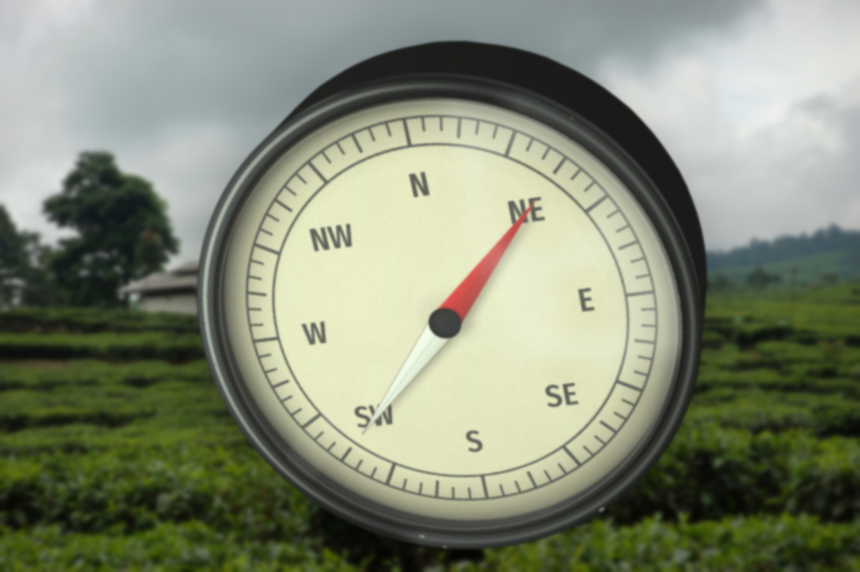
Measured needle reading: 45 °
